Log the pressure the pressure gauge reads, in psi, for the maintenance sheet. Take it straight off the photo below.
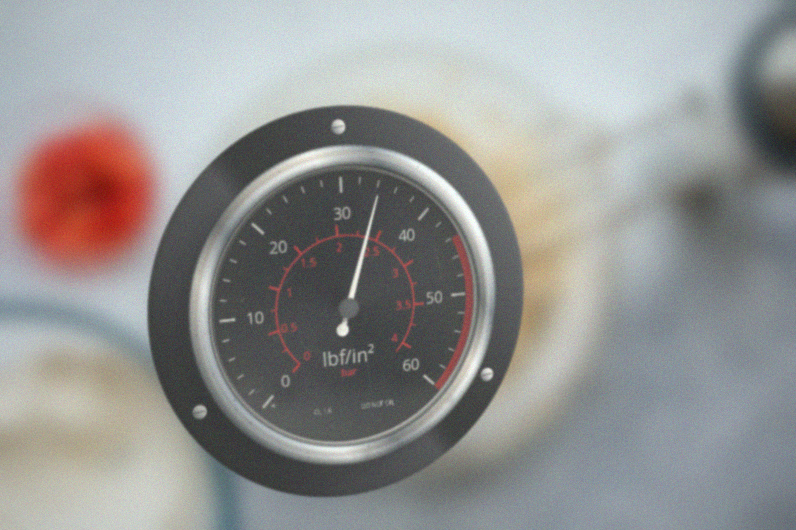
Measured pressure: 34 psi
